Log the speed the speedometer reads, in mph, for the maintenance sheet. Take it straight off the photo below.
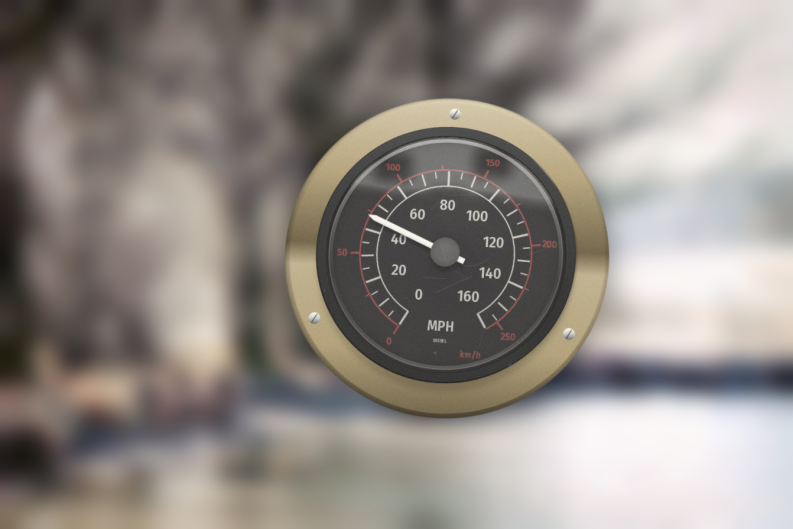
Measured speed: 45 mph
